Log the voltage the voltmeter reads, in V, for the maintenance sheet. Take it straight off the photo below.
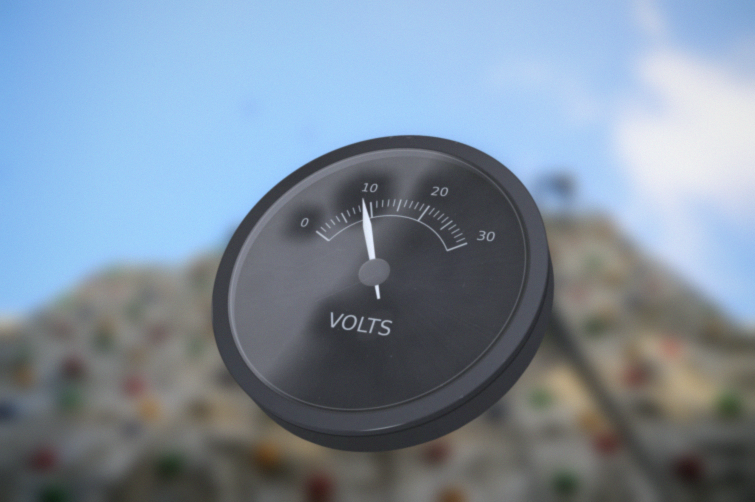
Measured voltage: 9 V
